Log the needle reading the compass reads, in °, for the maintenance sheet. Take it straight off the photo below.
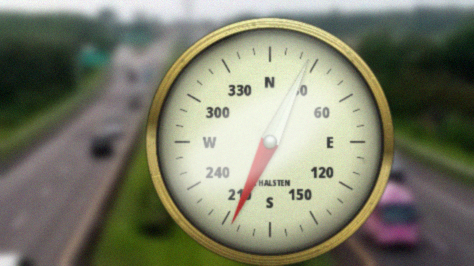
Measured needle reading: 205 °
